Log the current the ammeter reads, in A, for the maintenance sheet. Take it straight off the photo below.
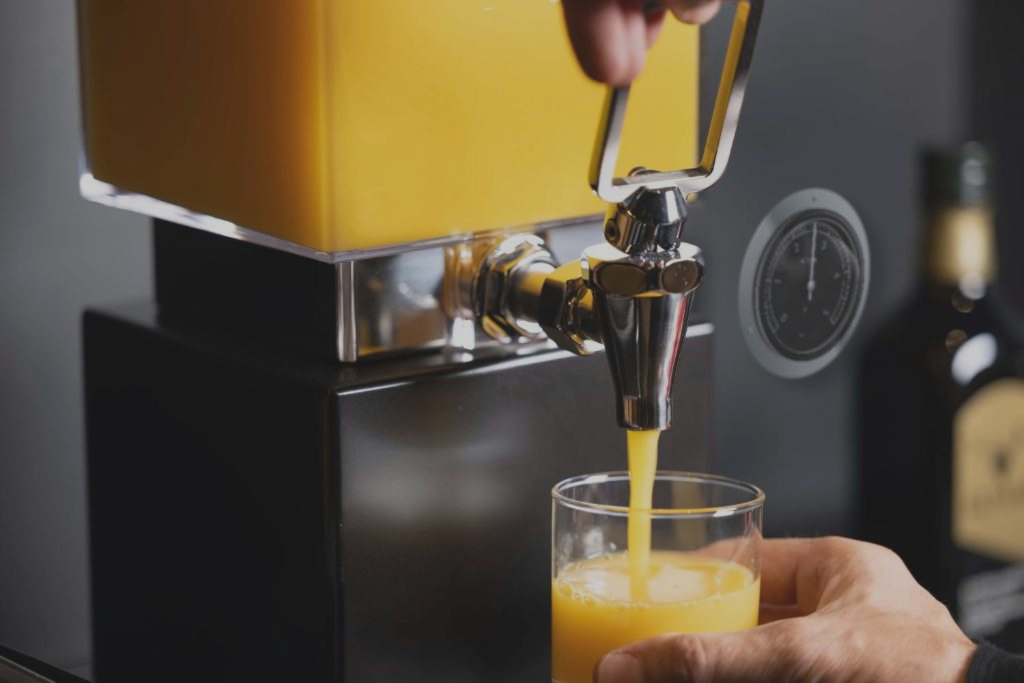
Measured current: 2.5 A
